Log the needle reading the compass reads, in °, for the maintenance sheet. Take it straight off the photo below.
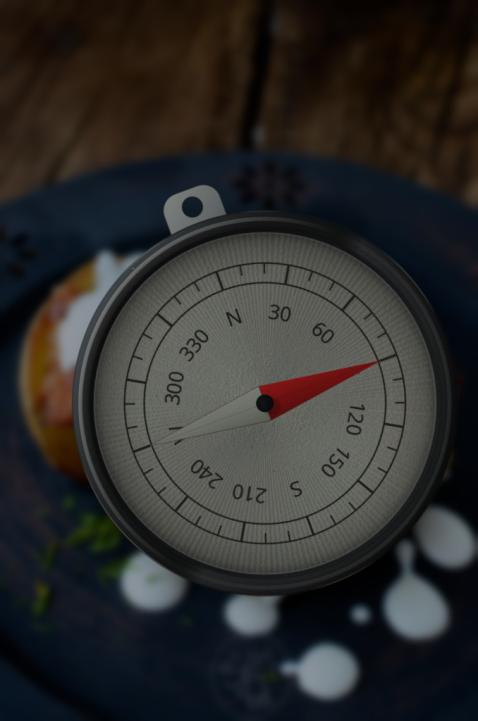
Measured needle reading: 90 °
